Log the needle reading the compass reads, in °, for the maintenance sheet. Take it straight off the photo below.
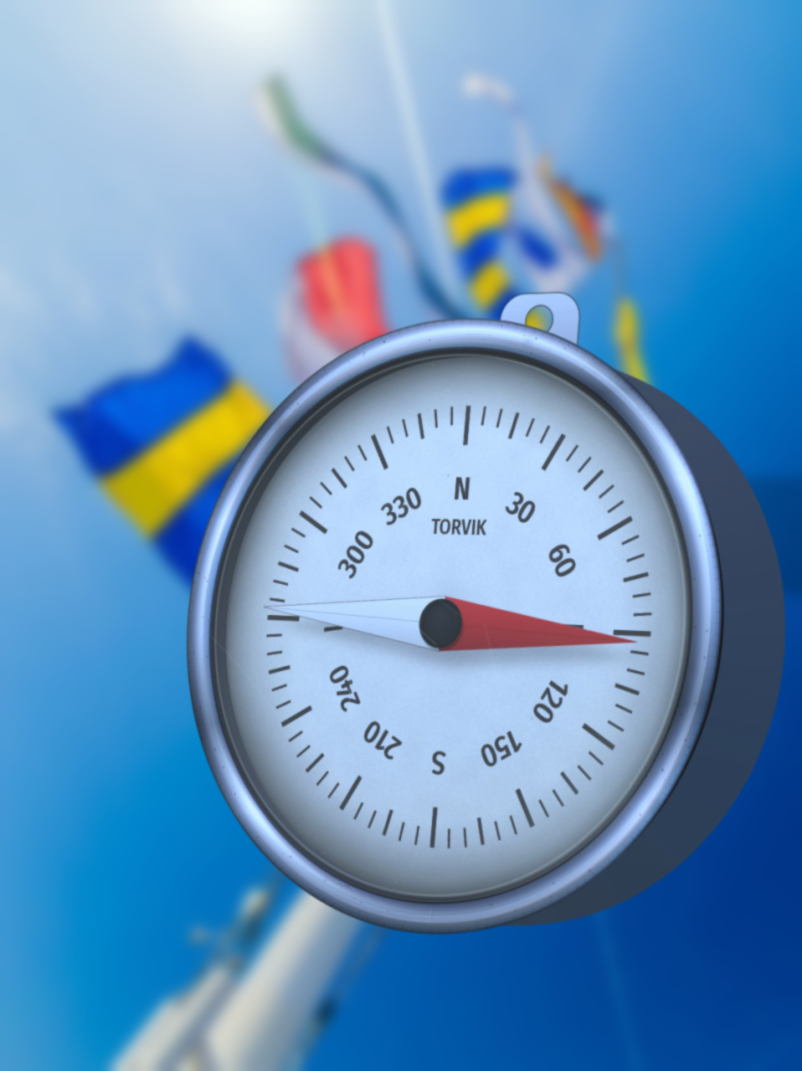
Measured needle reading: 92.5 °
